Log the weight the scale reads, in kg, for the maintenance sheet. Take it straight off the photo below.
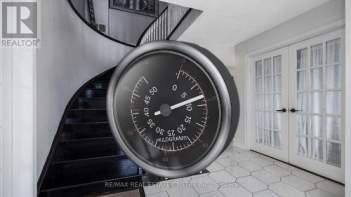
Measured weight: 8 kg
